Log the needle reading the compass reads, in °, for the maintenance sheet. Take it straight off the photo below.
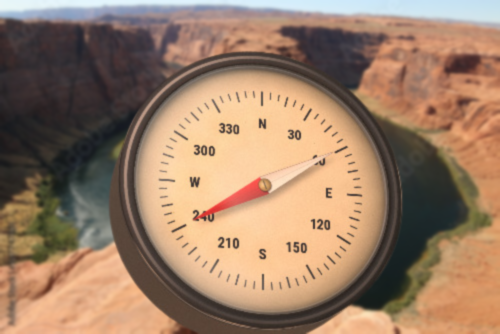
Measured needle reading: 240 °
